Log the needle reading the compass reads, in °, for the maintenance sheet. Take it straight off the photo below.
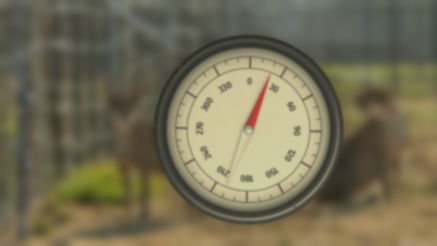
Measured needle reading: 20 °
